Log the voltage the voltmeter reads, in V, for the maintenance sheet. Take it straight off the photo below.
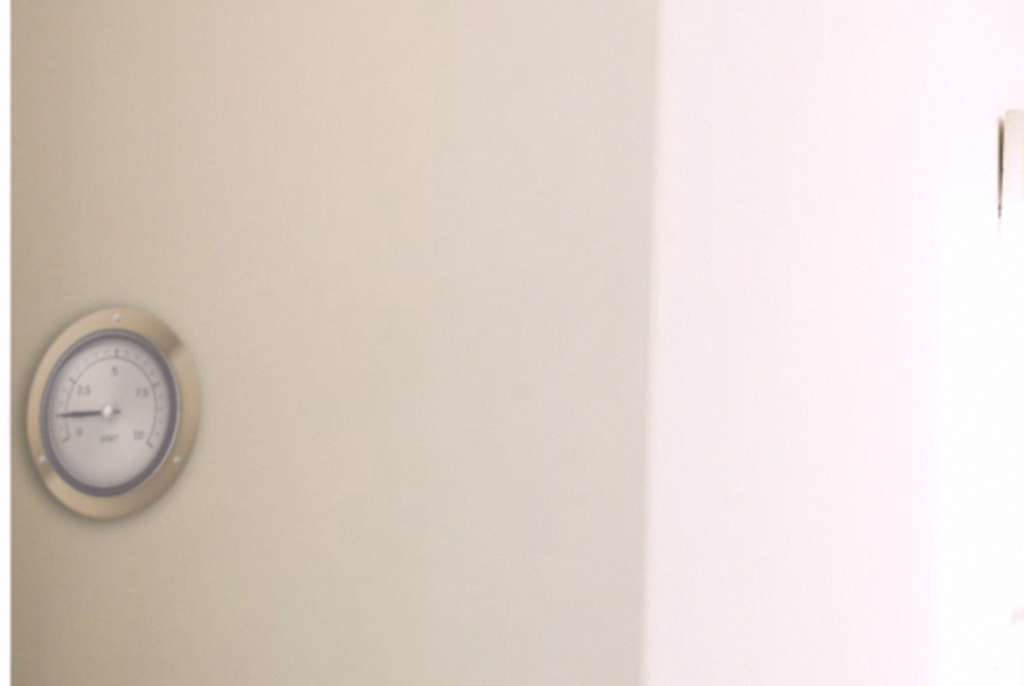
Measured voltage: 1 V
